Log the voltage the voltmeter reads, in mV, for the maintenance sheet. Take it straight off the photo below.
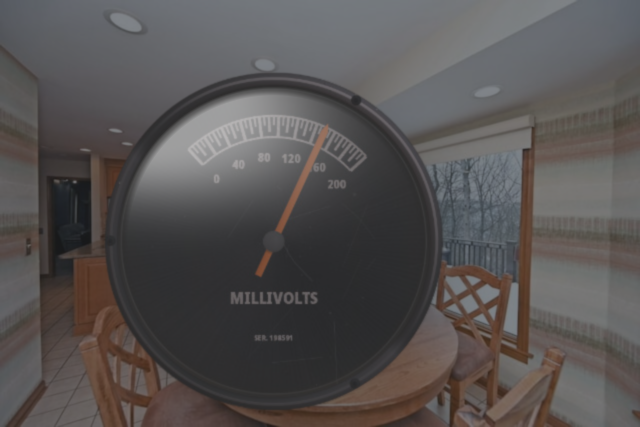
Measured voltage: 150 mV
